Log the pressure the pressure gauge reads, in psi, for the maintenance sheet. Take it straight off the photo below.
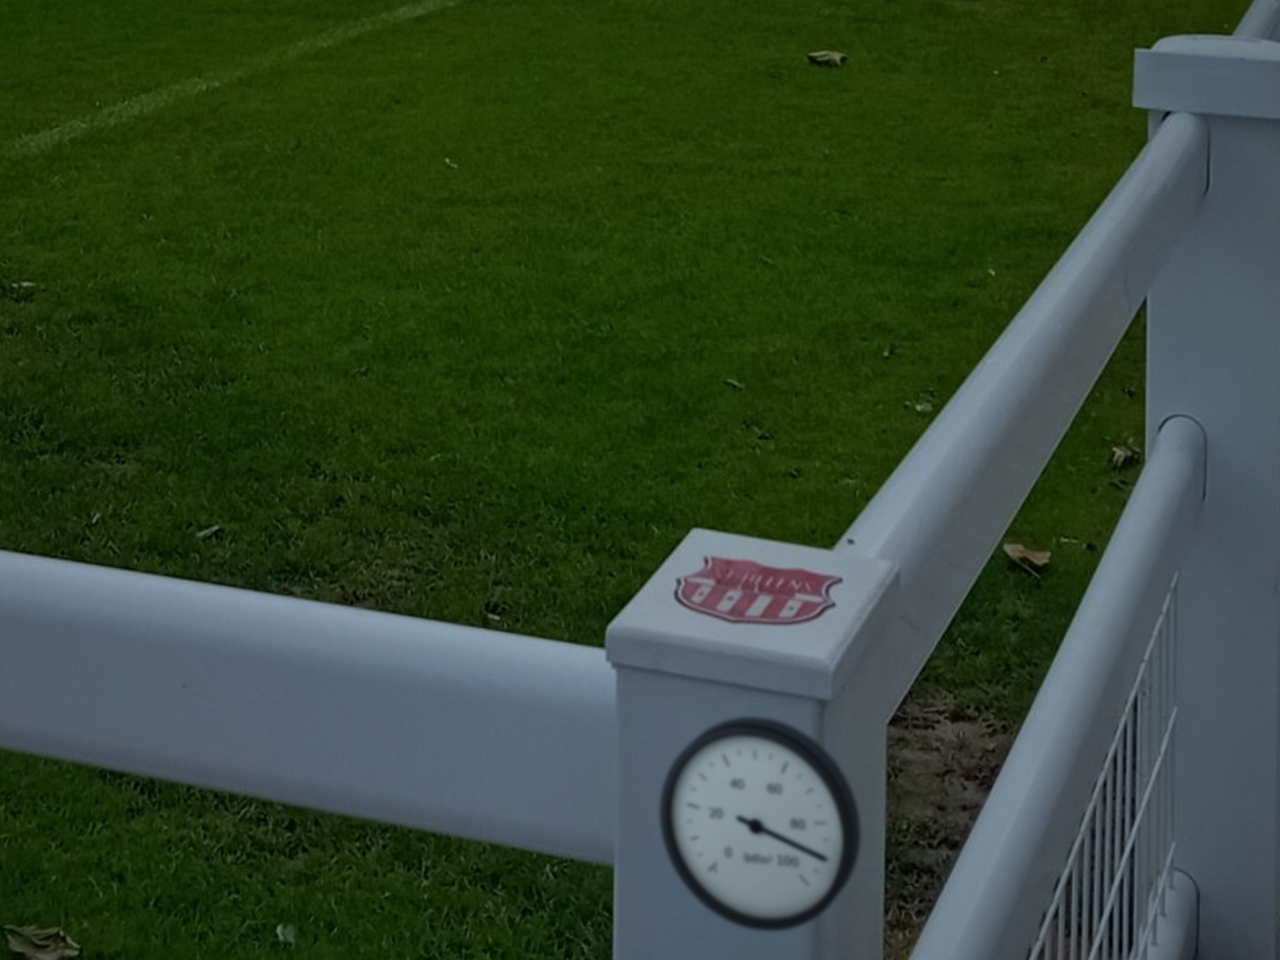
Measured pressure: 90 psi
